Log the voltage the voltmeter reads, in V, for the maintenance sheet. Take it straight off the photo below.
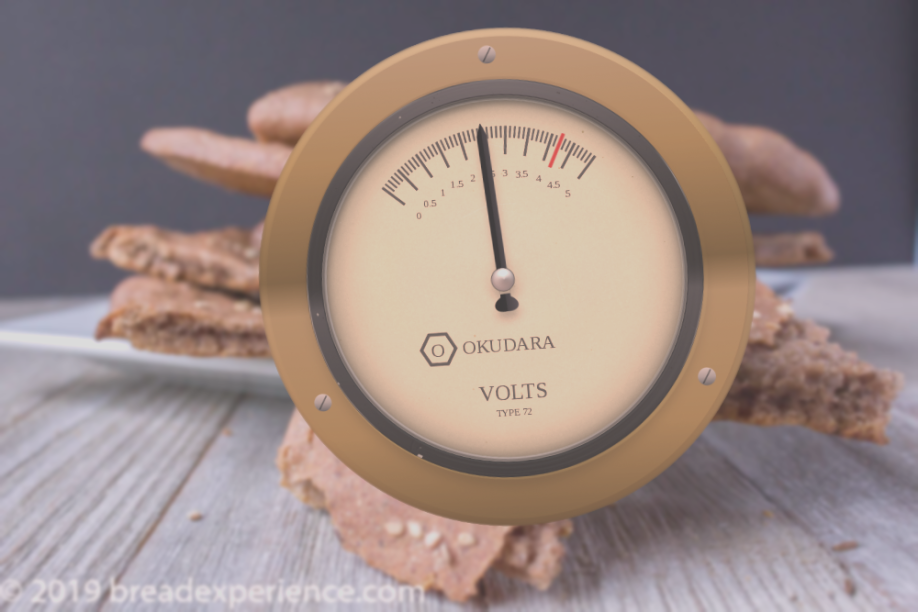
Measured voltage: 2.5 V
